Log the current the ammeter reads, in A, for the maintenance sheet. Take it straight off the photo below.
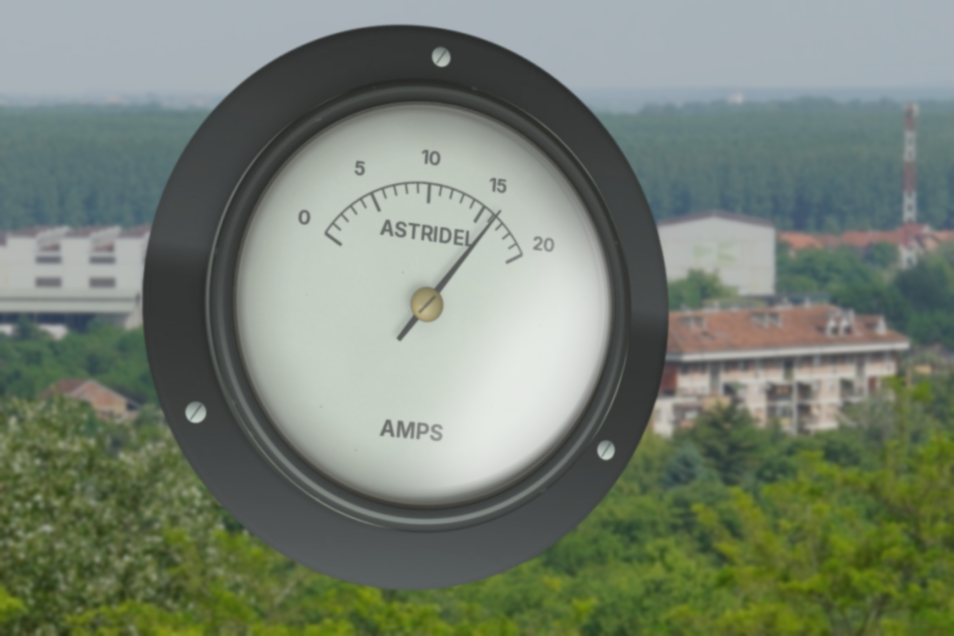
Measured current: 16 A
